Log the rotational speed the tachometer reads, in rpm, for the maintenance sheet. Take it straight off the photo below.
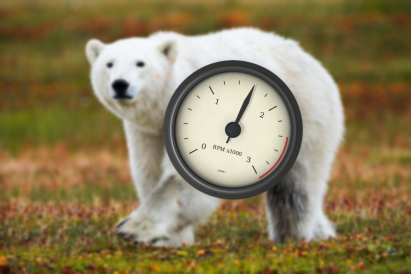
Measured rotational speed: 1600 rpm
